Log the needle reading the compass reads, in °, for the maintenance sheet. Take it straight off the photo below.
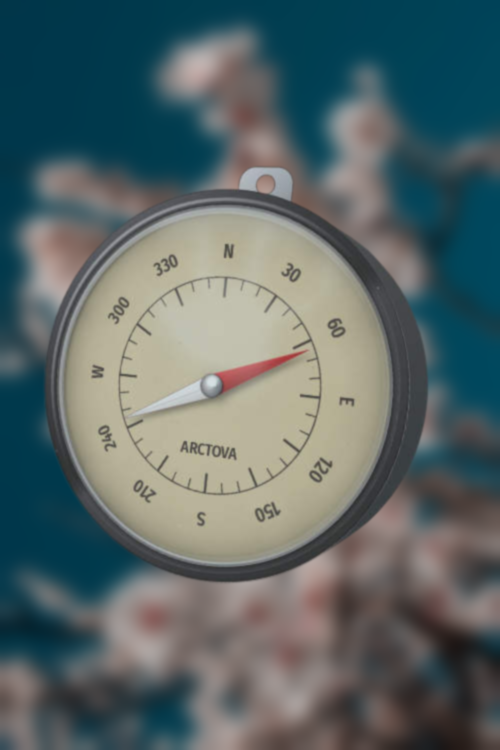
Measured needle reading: 65 °
